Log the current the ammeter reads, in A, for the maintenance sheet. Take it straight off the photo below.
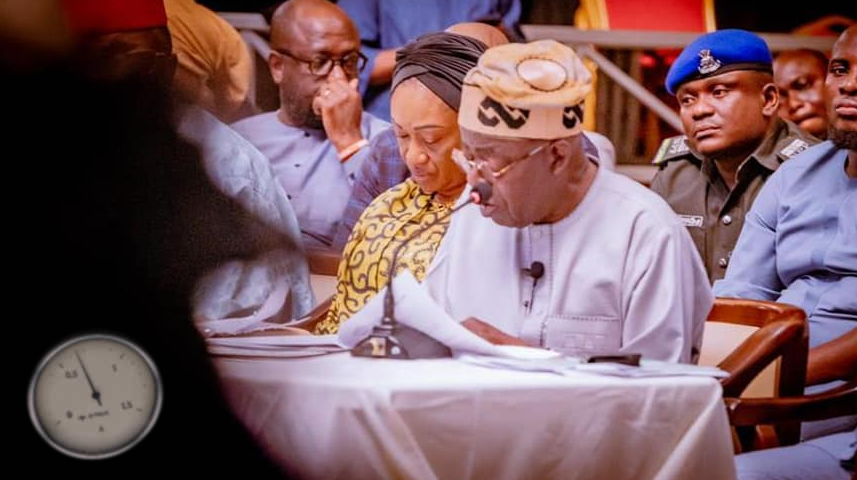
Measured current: 0.65 A
